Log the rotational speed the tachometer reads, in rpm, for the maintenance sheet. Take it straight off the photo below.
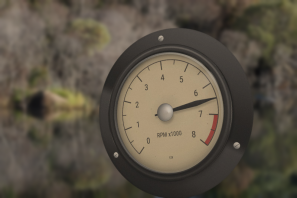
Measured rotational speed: 6500 rpm
